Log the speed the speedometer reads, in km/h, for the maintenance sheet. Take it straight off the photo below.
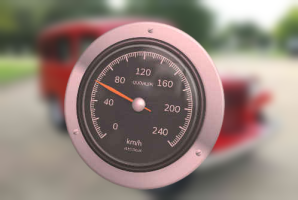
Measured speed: 60 km/h
